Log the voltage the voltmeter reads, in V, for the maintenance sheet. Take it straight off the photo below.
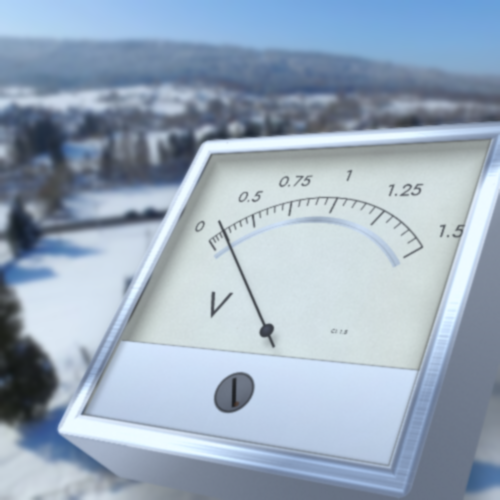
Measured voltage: 0.25 V
